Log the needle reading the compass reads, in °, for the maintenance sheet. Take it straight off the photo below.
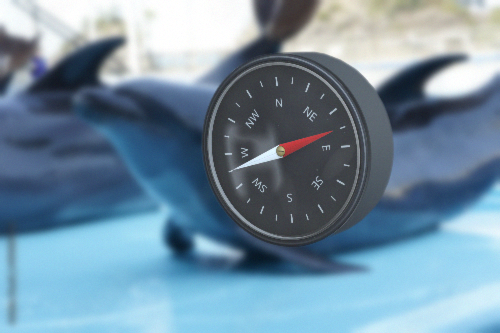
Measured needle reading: 75 °
